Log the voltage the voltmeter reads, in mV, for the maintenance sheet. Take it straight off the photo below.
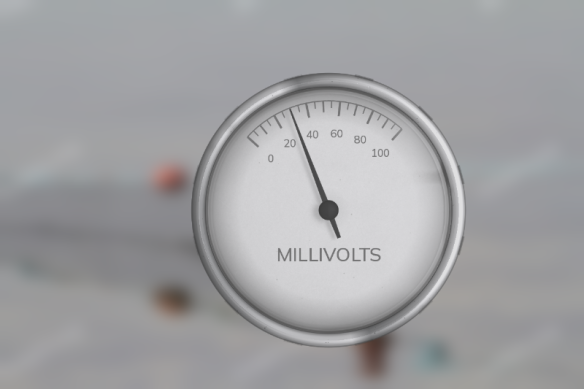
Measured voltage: 30 mV
